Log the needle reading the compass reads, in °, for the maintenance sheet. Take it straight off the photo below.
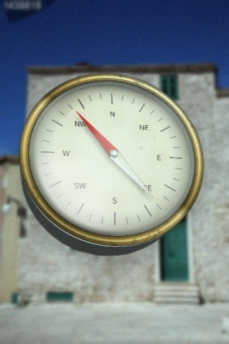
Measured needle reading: 320 °
